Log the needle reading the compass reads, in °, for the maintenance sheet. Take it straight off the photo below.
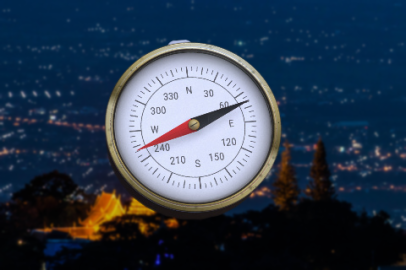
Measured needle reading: 250 °
